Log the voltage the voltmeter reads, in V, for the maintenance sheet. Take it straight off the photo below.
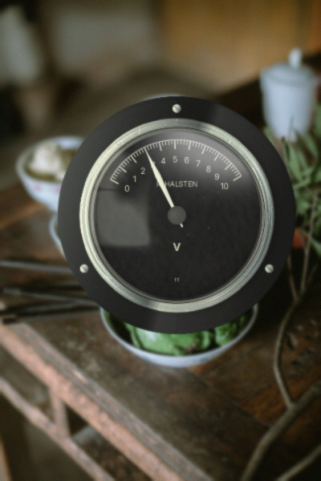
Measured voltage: 3 V
